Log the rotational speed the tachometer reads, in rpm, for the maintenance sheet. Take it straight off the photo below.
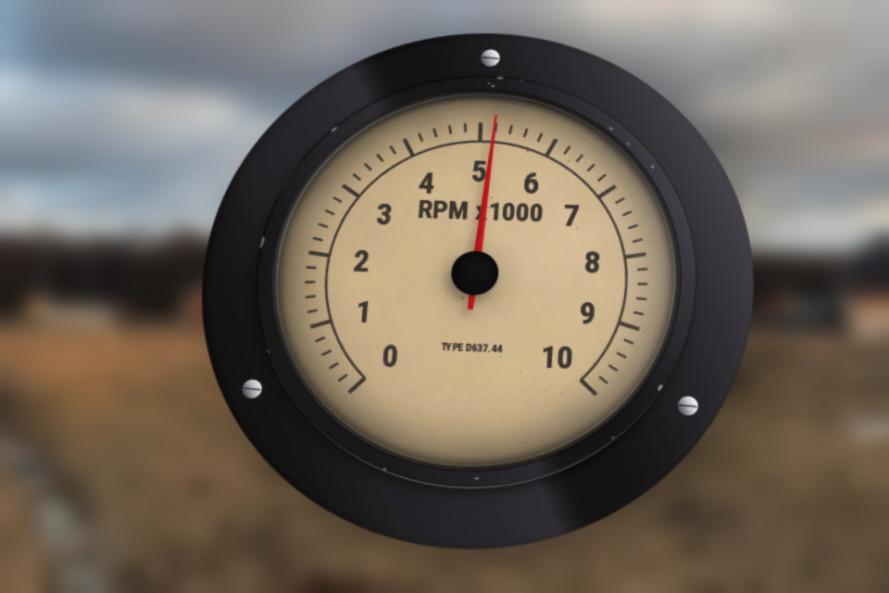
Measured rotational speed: 5200 rpm
